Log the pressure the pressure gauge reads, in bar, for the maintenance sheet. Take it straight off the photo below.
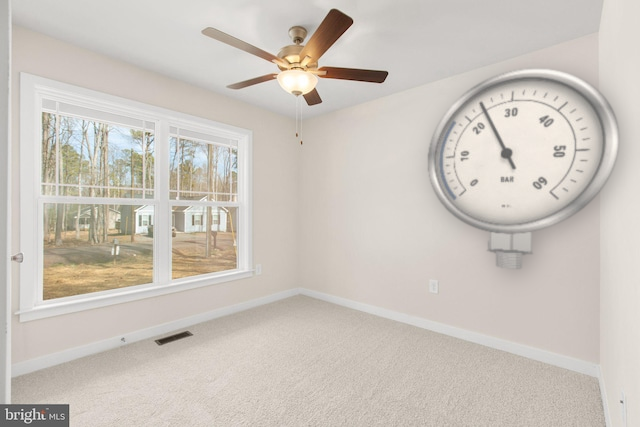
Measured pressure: 24 bar
